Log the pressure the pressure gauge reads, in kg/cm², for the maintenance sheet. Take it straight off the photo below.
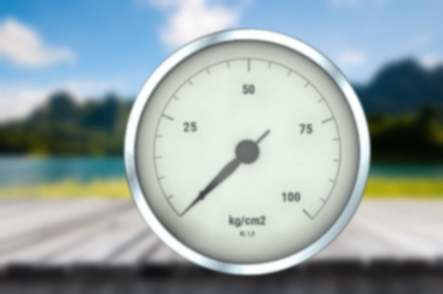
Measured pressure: 0 kg/cm²
